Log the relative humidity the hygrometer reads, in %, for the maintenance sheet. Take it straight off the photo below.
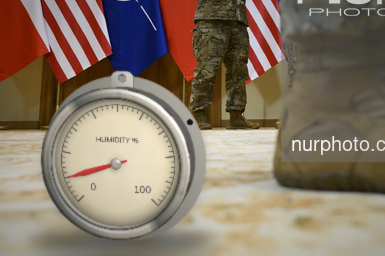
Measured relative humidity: 10 %
